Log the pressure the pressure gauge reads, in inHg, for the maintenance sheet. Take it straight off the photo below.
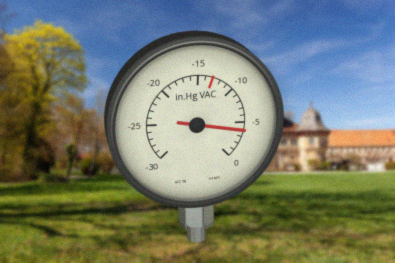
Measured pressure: -4 inHg
